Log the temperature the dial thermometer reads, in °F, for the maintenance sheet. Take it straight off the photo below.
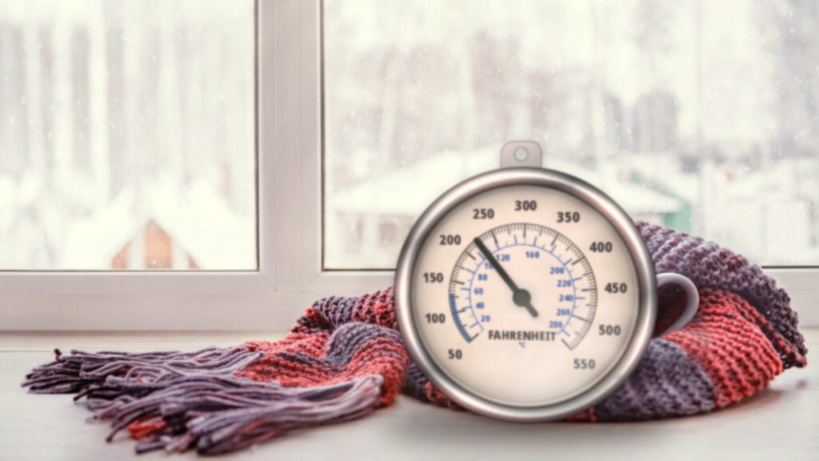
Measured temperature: 225 °F
